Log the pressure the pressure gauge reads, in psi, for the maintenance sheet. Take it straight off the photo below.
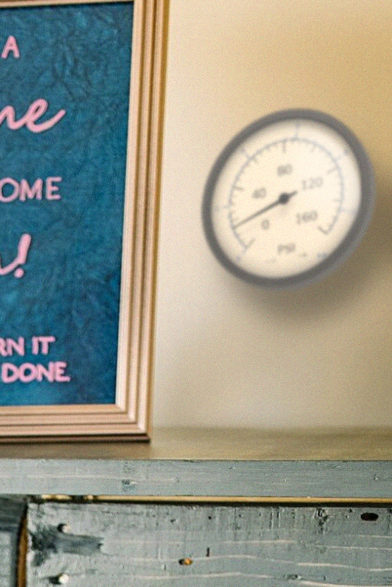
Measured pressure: 15 psi
